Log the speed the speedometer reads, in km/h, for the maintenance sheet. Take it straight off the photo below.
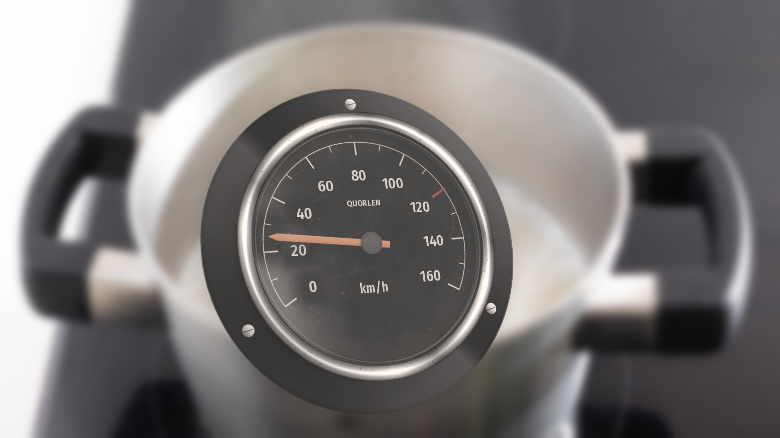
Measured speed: 25 km/h
